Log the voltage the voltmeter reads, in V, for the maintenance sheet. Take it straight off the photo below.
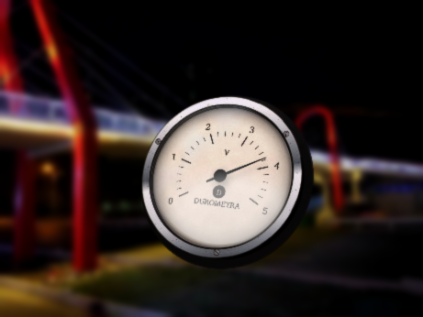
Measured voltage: 3.8 V
